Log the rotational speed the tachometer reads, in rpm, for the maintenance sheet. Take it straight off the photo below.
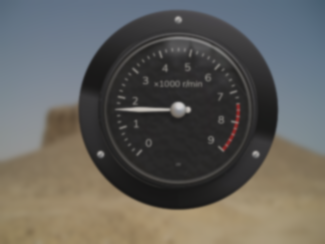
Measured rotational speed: 1600 rpm
